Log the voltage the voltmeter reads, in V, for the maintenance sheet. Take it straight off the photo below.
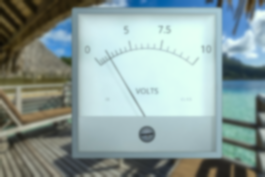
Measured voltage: 2.5 V
